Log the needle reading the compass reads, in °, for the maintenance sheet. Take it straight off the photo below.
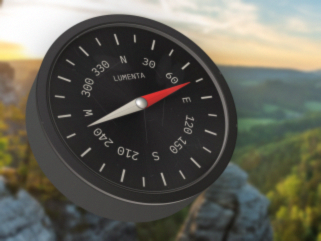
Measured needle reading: 75 °
